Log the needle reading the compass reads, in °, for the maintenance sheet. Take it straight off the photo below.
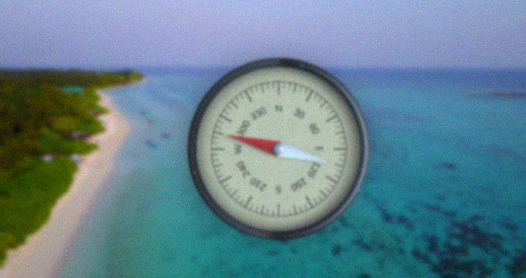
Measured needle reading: 285 °
